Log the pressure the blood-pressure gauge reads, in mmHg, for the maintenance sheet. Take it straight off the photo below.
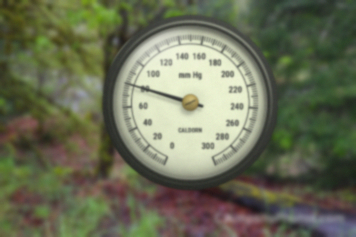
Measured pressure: 80 mmHg
